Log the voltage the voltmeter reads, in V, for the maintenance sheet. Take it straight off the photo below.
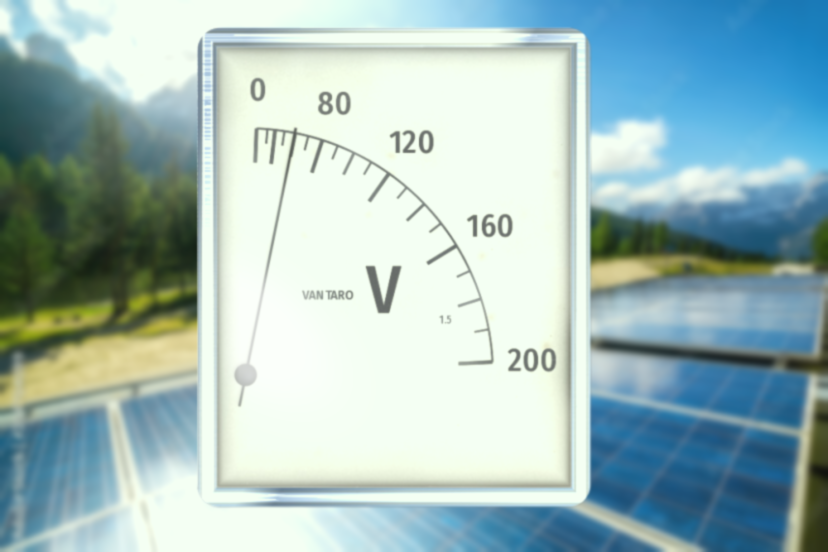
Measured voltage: 60 V
